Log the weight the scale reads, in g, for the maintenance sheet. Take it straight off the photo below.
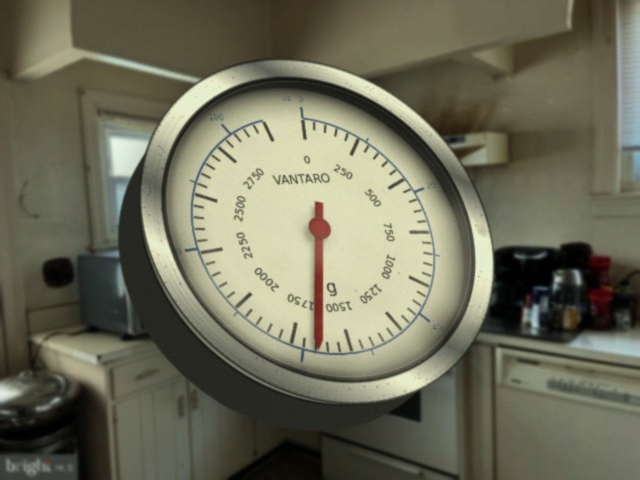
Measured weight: 1650 g
